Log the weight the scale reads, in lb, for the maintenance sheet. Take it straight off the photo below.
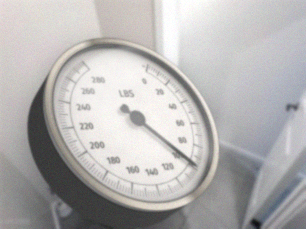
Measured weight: 100 lb
